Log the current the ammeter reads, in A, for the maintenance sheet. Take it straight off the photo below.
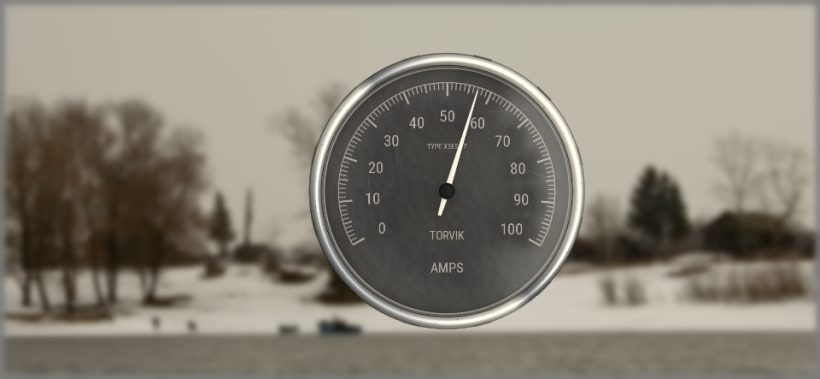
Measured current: 57 A
